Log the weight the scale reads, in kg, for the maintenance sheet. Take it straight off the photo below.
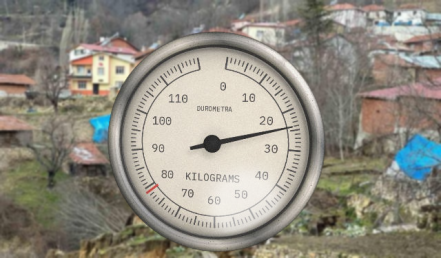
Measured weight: 24 kg
